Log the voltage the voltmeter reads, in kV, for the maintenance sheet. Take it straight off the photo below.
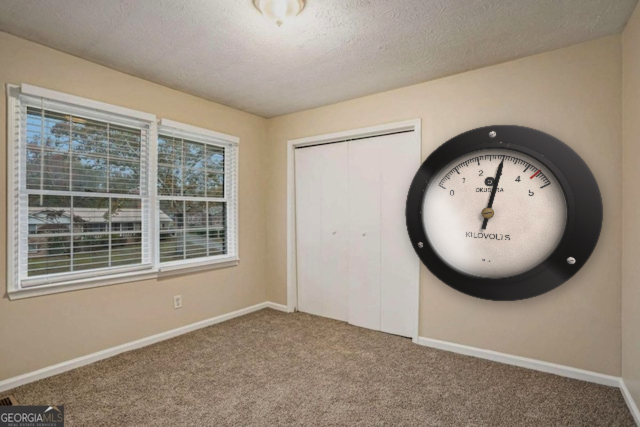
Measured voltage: 3 kV
